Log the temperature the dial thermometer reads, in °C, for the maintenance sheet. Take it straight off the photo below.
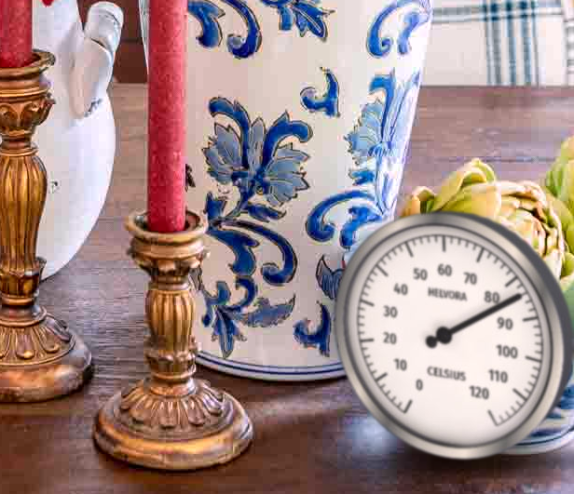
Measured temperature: 84 °C
